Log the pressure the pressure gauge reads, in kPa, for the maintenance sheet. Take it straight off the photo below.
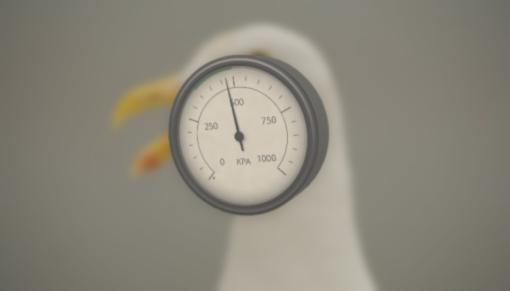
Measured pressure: 475 kPa
